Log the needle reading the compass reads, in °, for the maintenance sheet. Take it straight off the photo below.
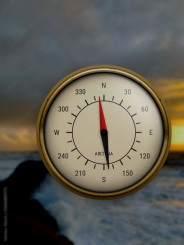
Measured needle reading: 352.5 °
